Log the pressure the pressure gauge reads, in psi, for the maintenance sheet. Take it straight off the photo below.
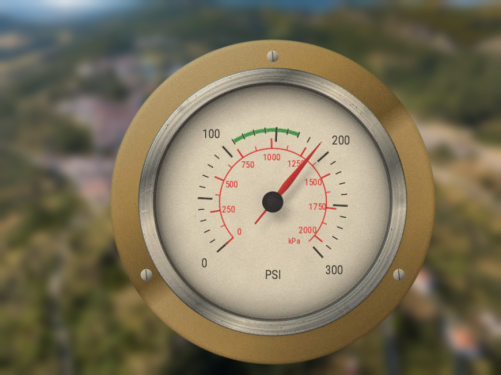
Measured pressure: 190 psi
